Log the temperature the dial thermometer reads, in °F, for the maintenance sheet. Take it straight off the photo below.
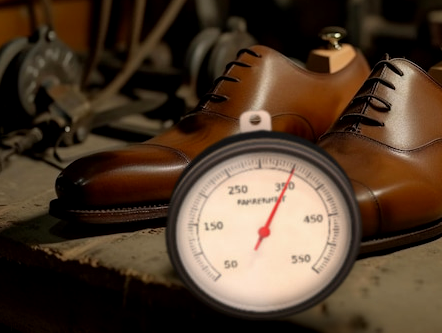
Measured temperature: 350 °F
